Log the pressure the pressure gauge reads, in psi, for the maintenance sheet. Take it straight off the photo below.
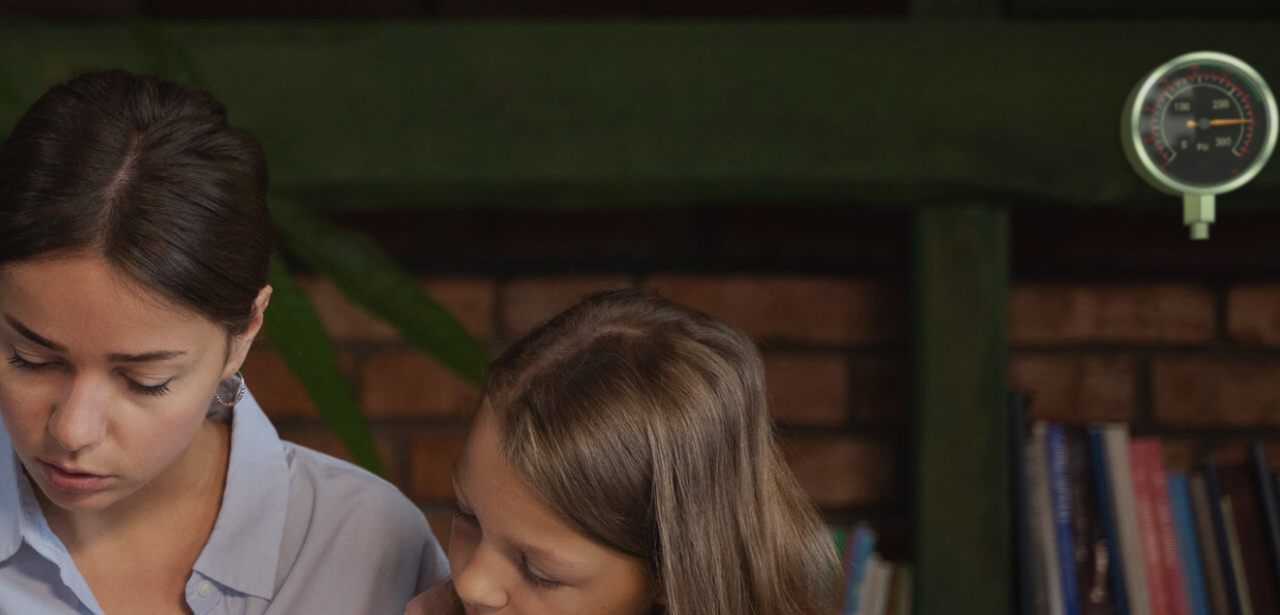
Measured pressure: 250 psi
